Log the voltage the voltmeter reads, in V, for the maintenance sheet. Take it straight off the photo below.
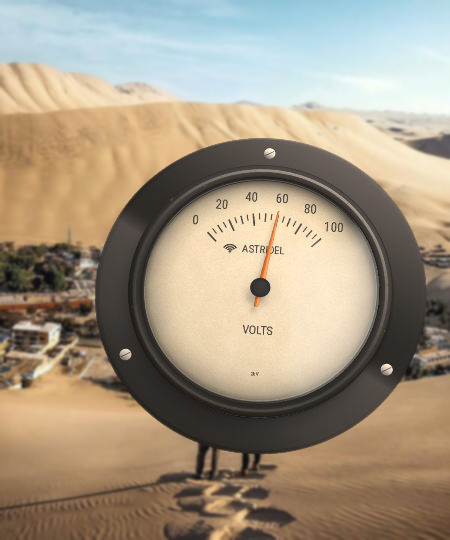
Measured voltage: 60 V
